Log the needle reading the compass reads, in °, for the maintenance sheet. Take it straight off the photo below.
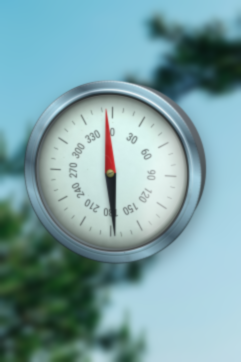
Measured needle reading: 355 °
